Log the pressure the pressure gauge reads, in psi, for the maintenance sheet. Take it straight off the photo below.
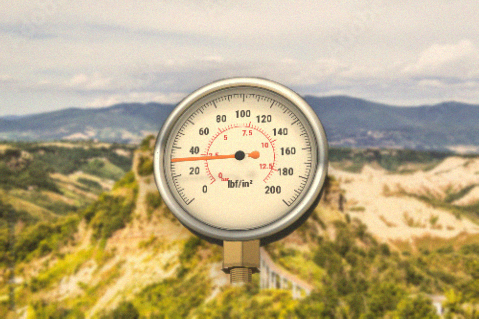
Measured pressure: 30 psi
